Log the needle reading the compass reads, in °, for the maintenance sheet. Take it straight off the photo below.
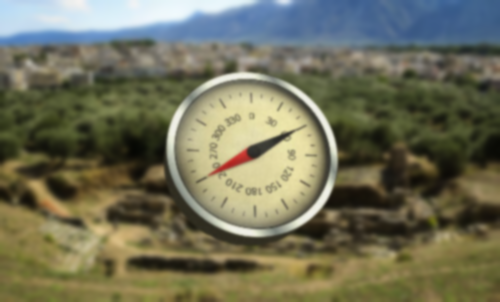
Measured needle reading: 240 °
